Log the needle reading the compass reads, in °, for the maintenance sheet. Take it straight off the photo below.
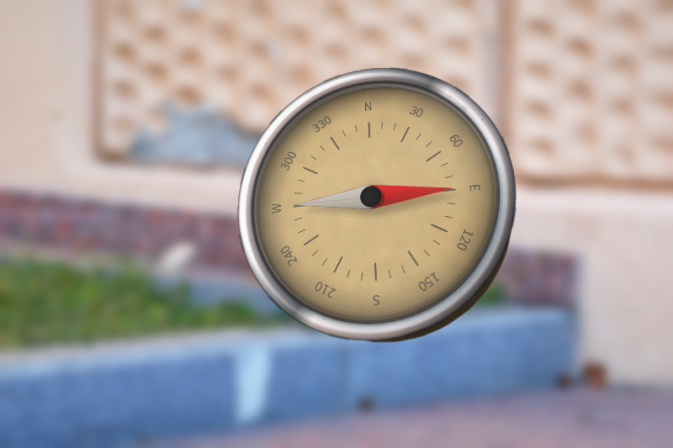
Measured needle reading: 90 °
